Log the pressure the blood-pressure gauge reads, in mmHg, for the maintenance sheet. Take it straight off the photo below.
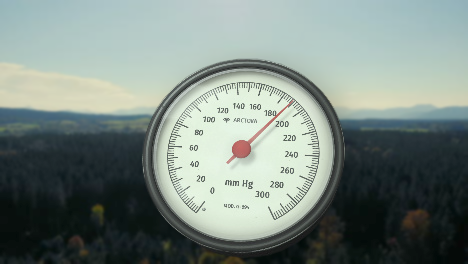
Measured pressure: 190 mmHg
